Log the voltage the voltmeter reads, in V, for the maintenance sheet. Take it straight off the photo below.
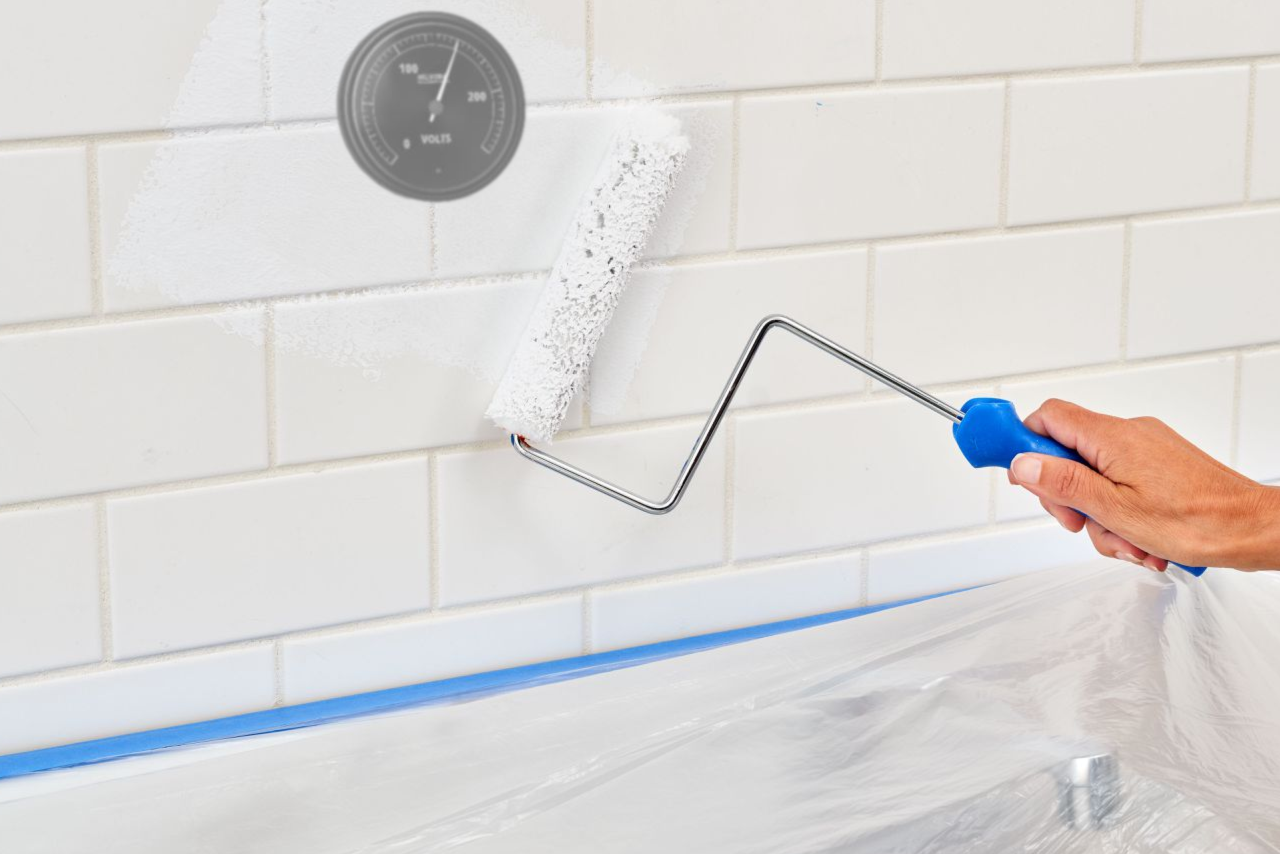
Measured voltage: 150 V
